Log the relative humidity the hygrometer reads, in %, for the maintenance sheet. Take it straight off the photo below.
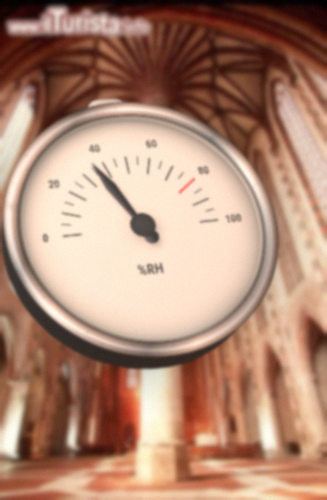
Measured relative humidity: 35 %
